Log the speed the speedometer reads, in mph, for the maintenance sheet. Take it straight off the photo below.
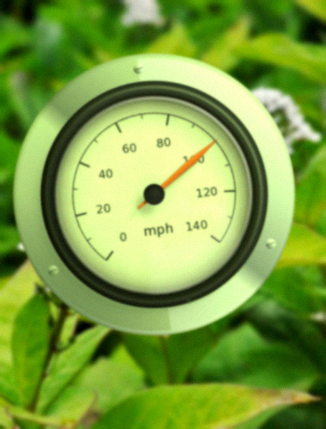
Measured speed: 100 mph
